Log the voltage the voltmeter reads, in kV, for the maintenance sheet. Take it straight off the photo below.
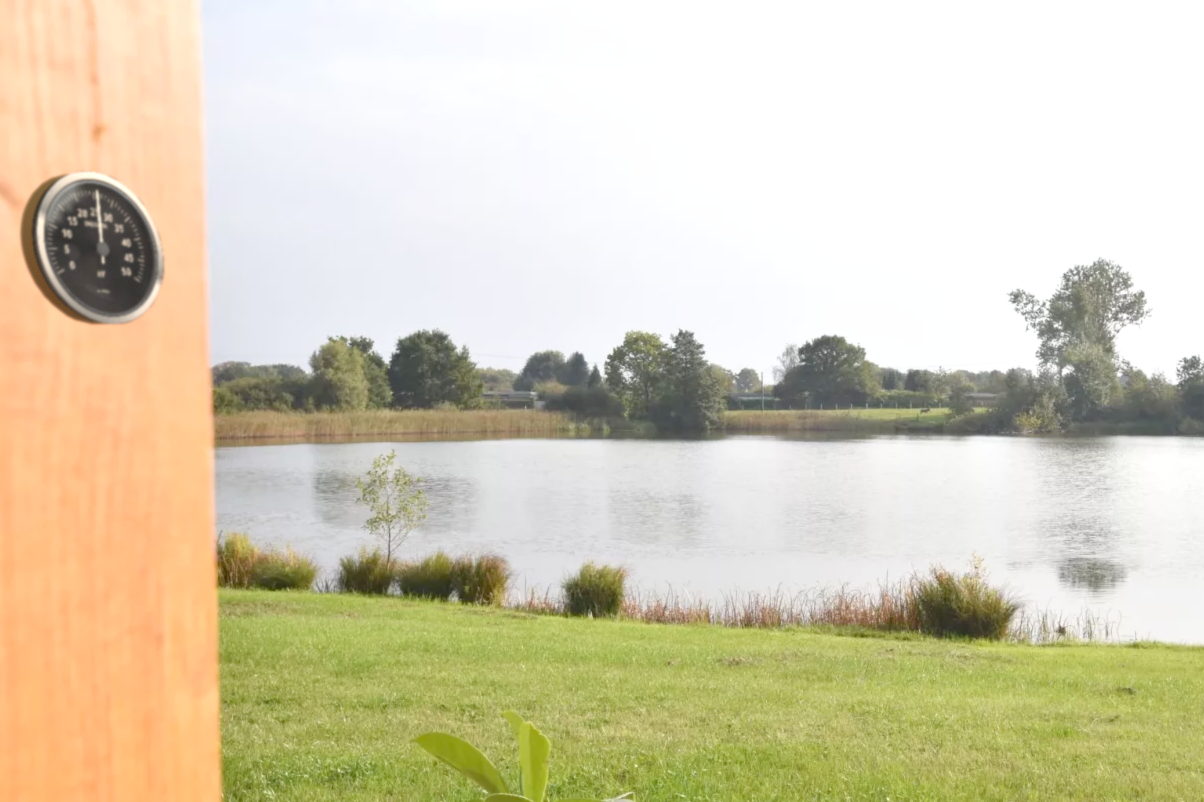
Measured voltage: 25 kV
